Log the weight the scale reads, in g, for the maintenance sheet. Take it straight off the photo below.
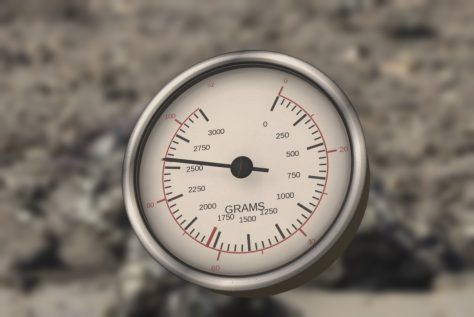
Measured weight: 2550 g
